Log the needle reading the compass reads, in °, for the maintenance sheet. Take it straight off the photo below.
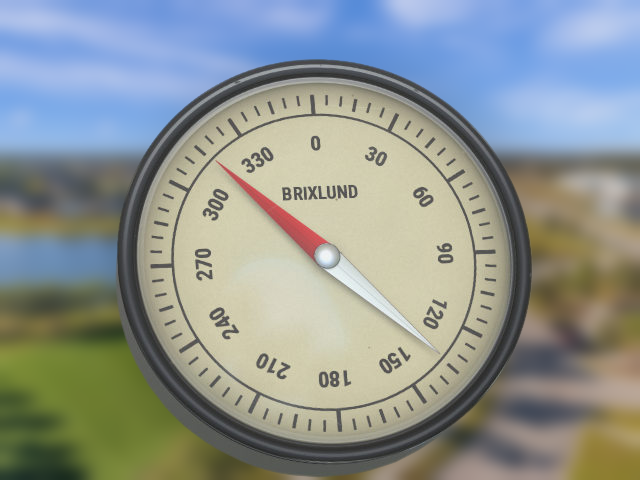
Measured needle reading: 315 °
